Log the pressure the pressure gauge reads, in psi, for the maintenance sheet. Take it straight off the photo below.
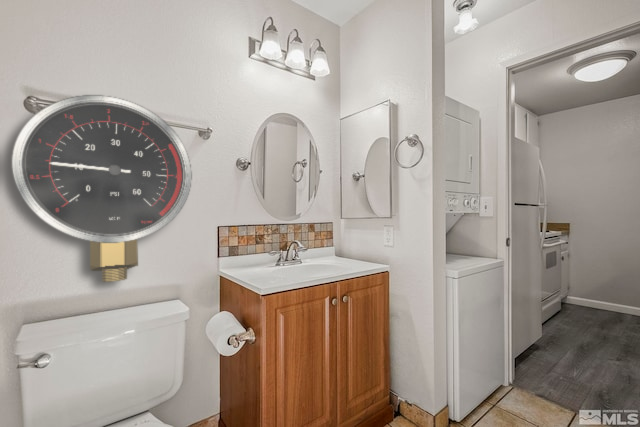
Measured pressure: 10 psi
